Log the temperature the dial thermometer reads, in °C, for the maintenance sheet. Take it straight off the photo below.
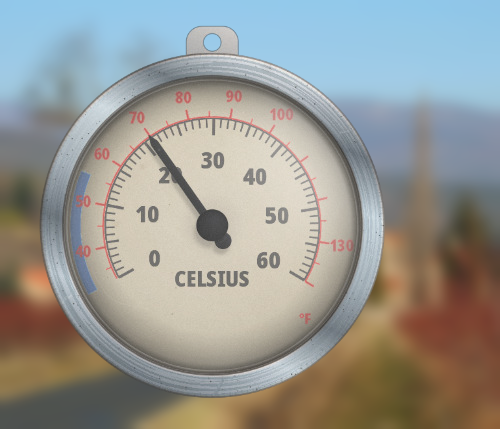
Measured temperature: 21 °C
